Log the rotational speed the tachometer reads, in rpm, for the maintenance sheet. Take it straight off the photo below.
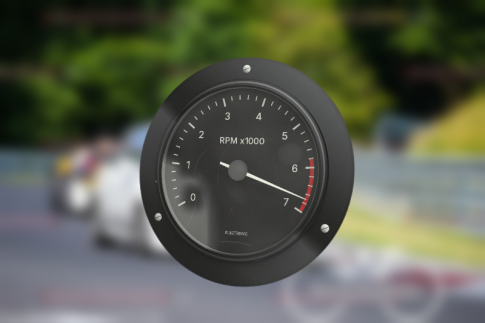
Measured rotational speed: 6700 rpm
